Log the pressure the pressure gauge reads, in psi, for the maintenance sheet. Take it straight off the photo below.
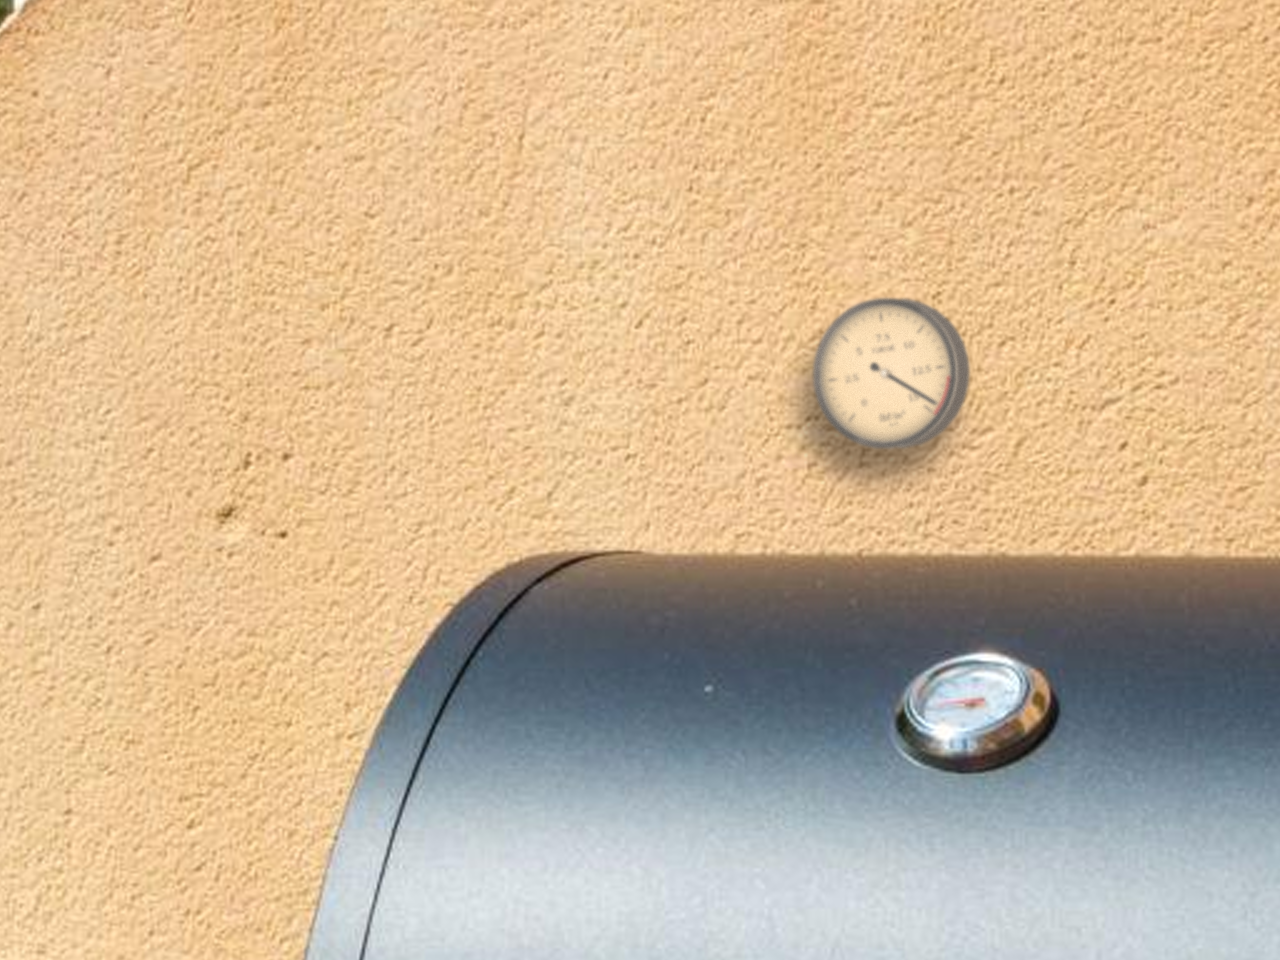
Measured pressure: 14.5 psi
